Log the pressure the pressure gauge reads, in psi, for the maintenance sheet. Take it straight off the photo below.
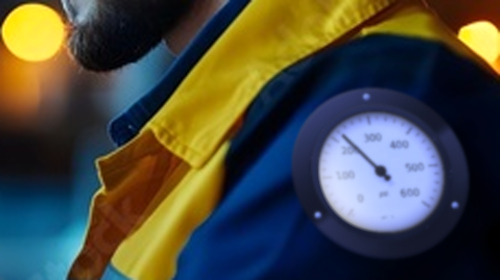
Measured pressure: 220 psi
